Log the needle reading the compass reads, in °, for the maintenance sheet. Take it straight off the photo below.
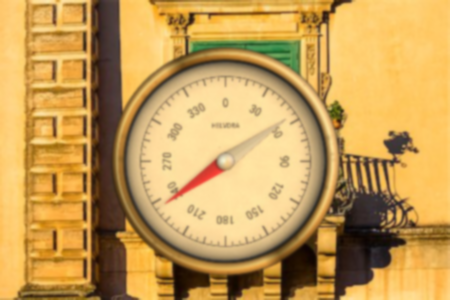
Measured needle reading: 235 °
